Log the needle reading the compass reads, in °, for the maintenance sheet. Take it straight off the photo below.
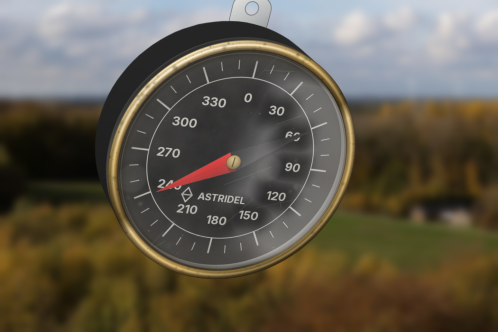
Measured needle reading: 240 °
